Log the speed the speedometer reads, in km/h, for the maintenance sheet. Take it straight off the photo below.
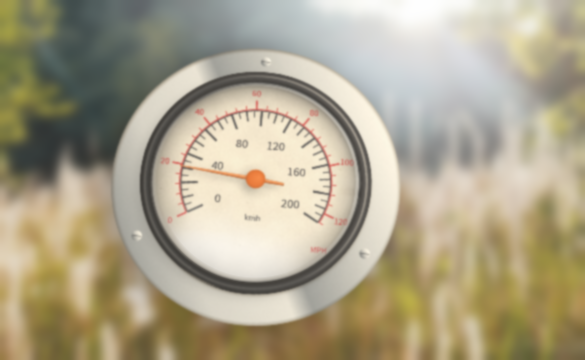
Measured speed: 30 km/h
